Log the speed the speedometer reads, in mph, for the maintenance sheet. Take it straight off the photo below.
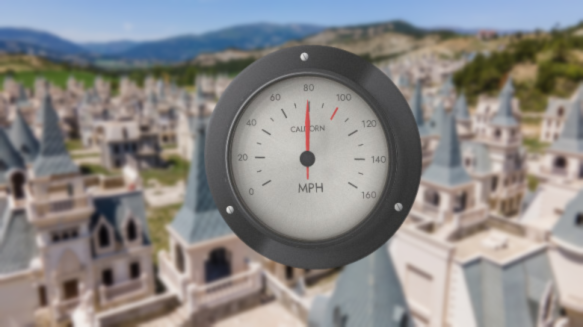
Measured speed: 80 mph
